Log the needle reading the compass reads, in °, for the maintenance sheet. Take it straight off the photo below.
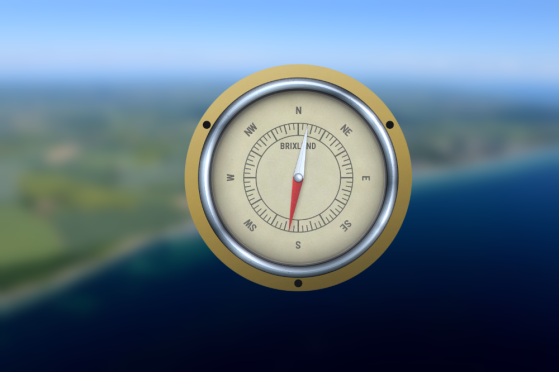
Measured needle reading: 190 °
